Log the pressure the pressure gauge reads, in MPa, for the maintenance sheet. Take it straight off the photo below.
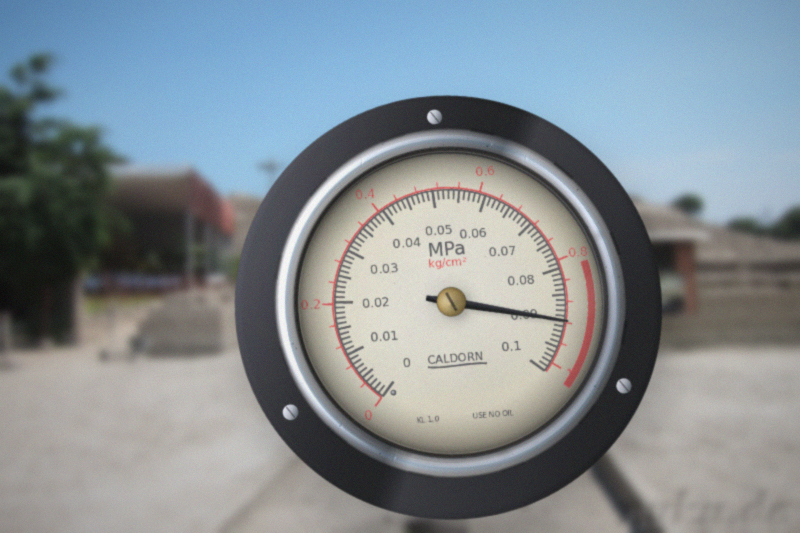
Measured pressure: 0.09 MPa
